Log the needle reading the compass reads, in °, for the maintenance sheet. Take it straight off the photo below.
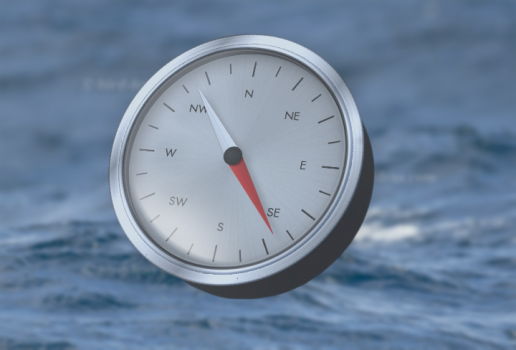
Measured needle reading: 142.5 °
